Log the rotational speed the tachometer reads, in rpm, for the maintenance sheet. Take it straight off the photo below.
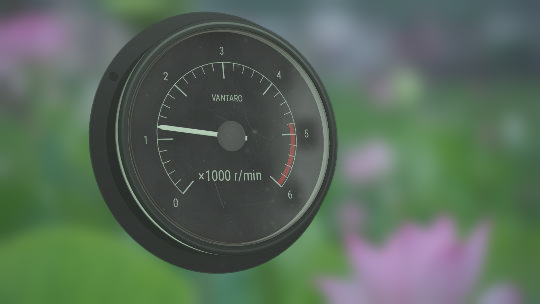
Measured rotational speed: 1200 rpm
